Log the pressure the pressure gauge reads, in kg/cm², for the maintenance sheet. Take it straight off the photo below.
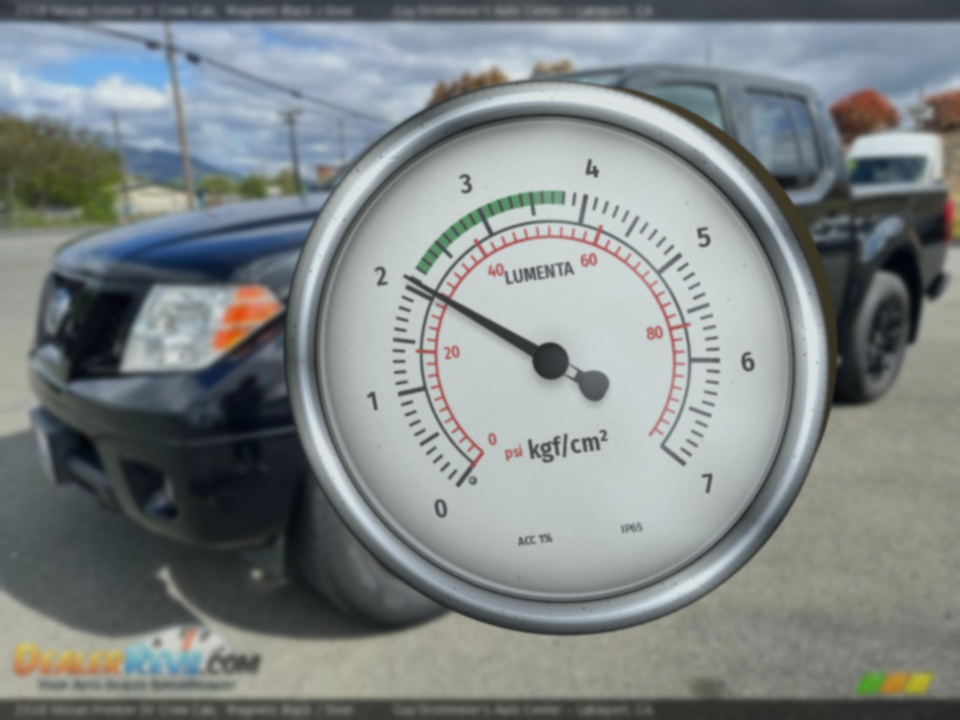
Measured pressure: 2.1 kg/cm²
